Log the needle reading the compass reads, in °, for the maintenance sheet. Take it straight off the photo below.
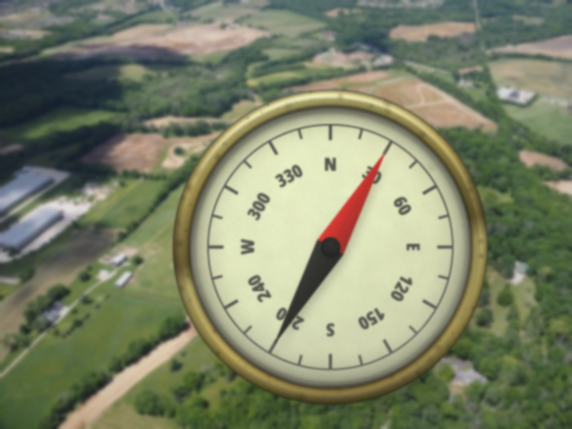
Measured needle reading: 30 °
